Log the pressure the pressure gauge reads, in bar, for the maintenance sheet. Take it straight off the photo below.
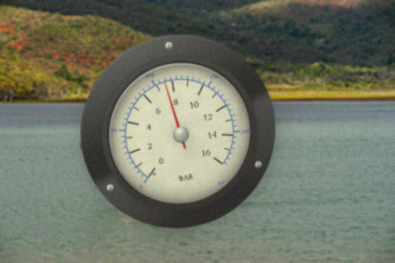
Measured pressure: 7.5 bar
